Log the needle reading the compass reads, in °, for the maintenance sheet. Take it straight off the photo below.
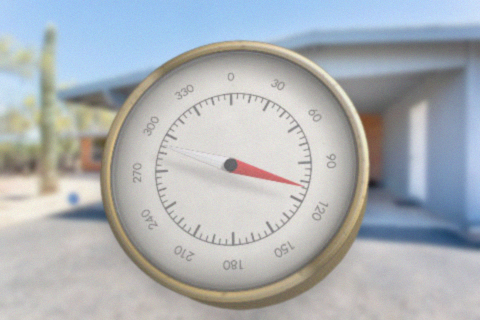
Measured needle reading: 110 °
